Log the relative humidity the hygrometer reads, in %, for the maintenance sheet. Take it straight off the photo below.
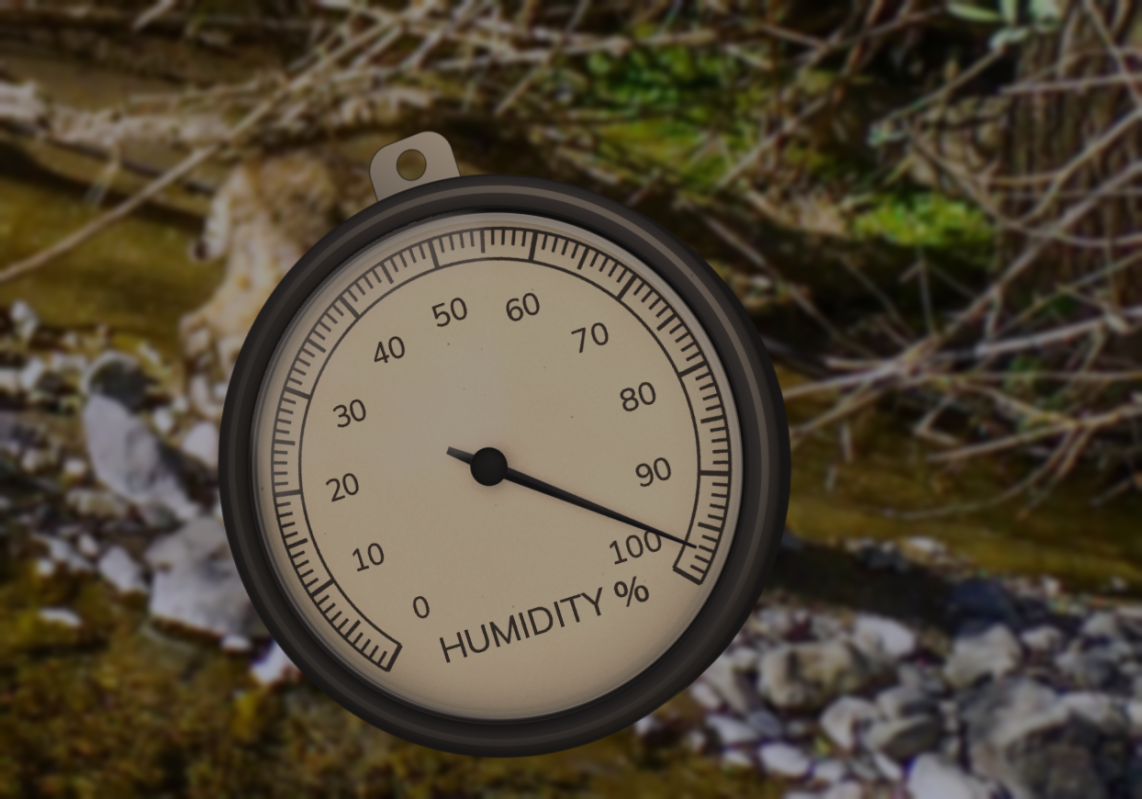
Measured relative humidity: 97 %
